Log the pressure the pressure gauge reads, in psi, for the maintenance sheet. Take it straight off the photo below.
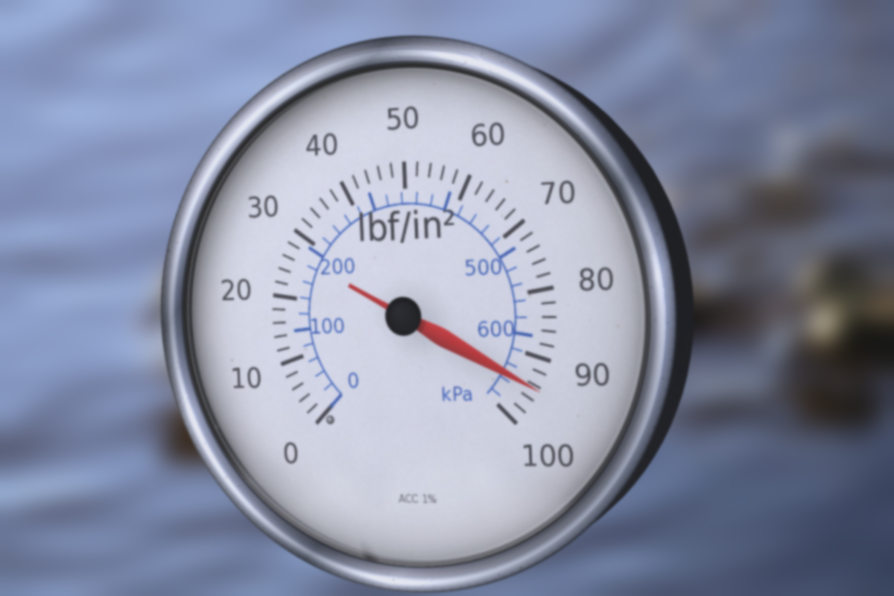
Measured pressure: 94 psi
